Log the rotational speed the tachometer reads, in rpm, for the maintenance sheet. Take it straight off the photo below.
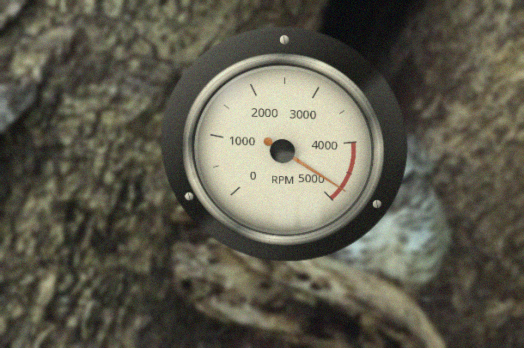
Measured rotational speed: 4750 rpm
